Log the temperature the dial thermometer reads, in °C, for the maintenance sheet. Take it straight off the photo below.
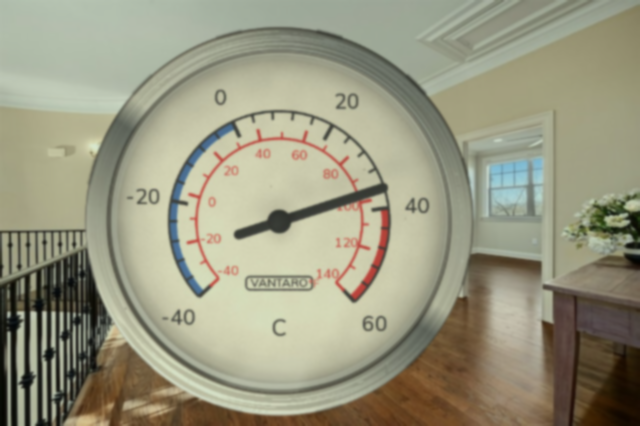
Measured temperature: 36 °C
